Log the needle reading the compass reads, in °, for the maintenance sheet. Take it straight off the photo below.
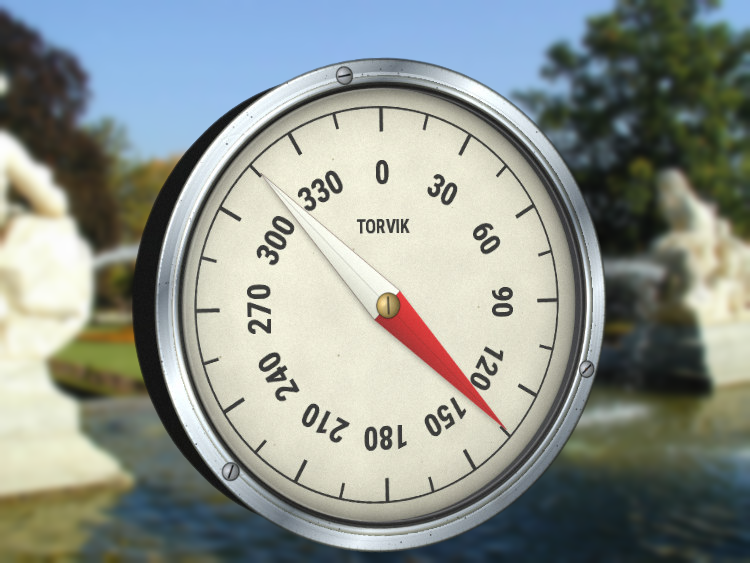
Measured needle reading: 135 °
